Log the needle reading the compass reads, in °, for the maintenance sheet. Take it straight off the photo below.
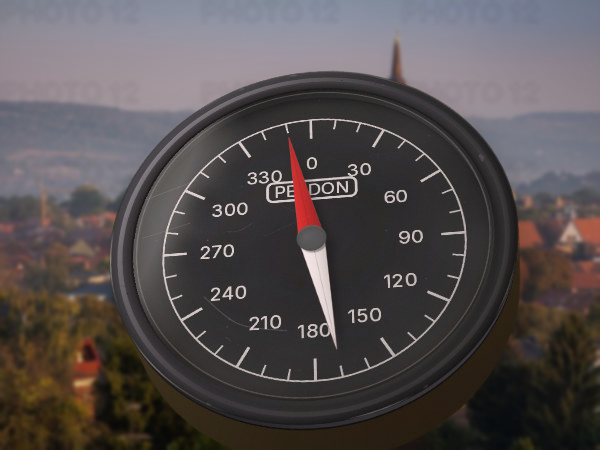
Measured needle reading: 350 °
